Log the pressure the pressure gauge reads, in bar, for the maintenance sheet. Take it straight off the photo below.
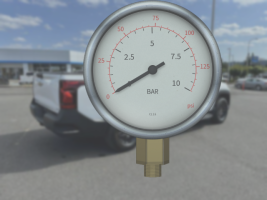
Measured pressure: 0 bar
